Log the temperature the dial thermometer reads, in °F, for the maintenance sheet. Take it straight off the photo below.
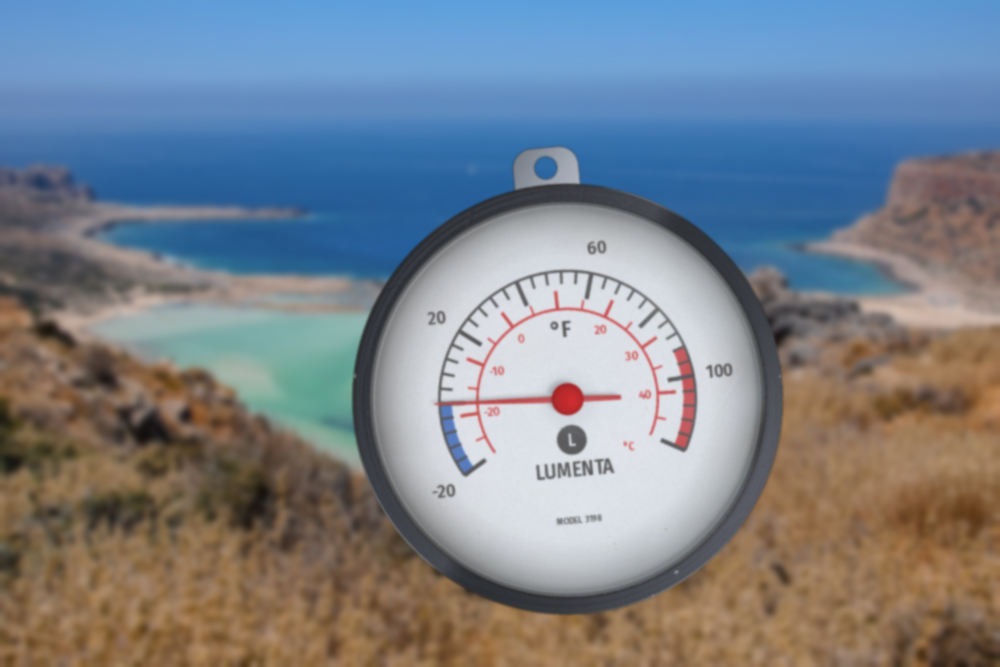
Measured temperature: 0 °F
